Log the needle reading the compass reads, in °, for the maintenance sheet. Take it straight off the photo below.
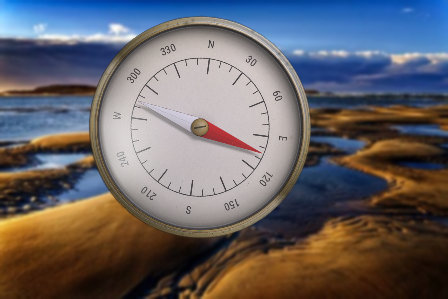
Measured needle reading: 105 °
